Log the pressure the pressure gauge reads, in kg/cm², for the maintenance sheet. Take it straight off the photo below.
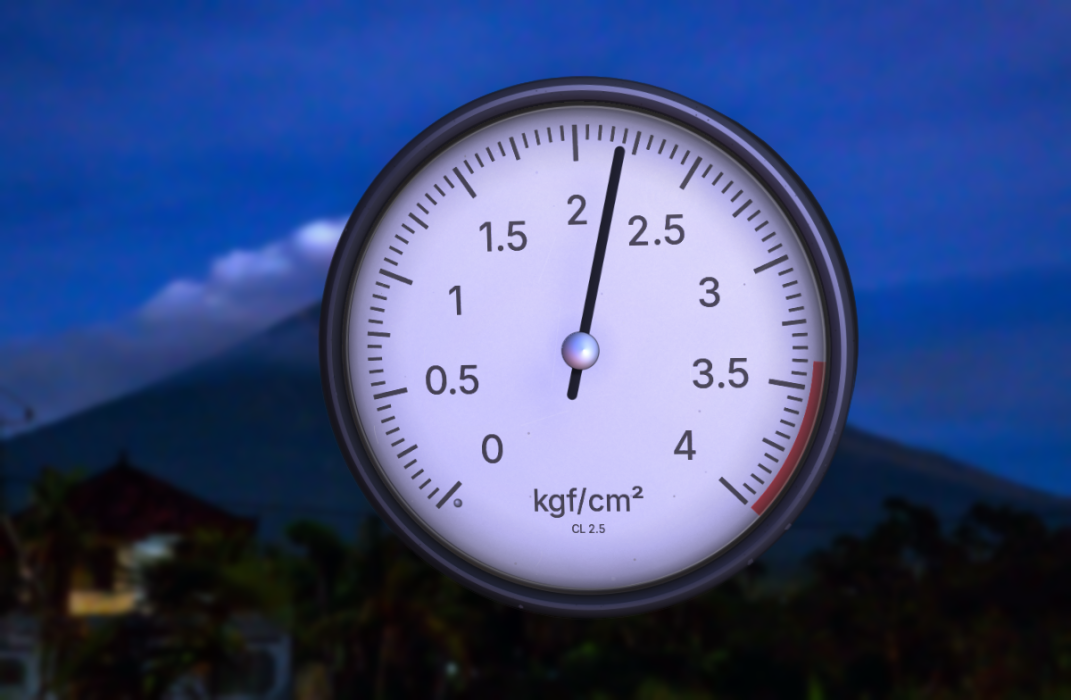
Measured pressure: 2.2 kg/cm²
